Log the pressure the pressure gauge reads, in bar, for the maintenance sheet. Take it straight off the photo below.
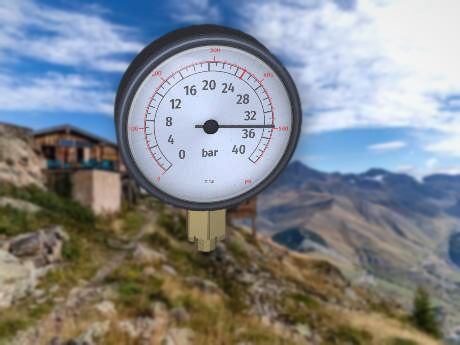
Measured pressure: 34 bar
